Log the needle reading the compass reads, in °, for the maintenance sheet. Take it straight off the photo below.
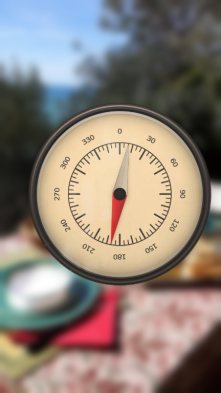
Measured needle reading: 190 °
